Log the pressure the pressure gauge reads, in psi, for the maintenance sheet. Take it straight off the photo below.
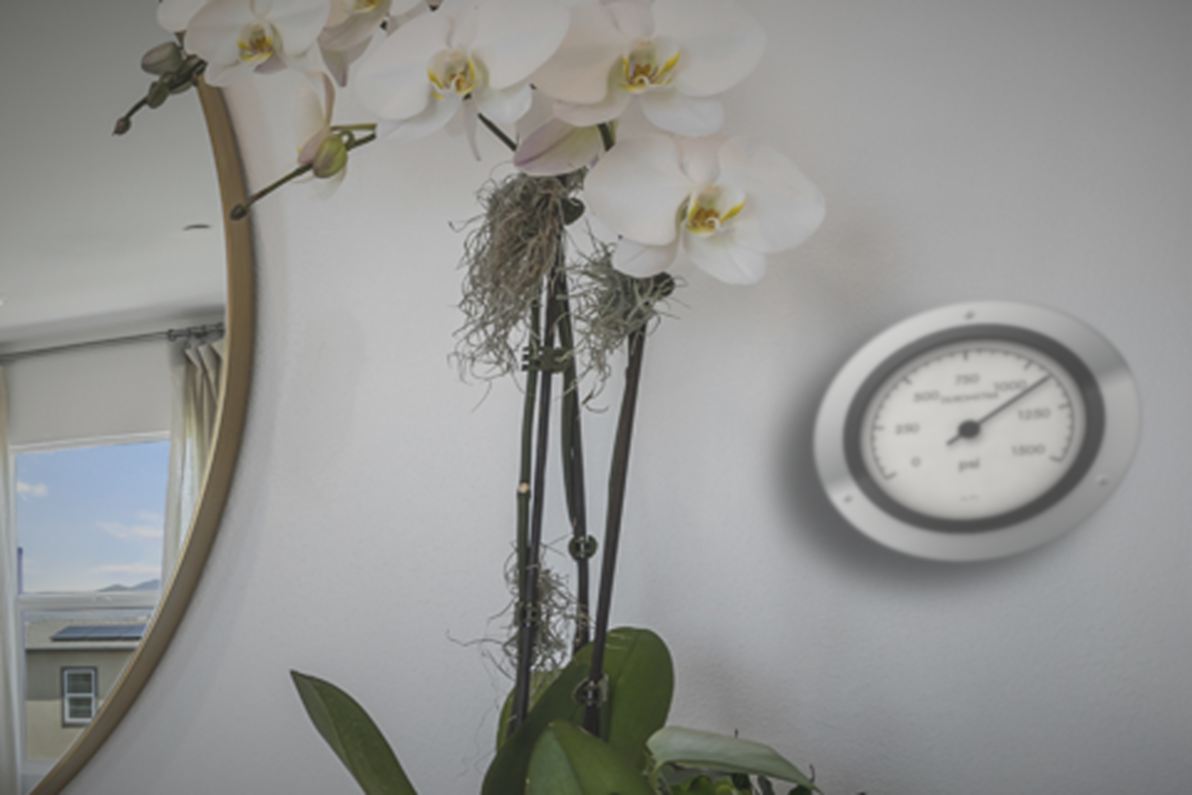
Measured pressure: 1100 psi
